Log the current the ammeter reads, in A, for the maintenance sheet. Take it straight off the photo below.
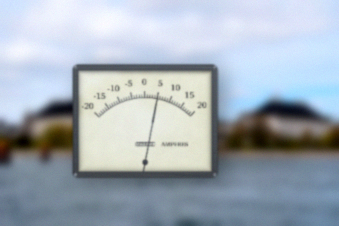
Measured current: 5 A
